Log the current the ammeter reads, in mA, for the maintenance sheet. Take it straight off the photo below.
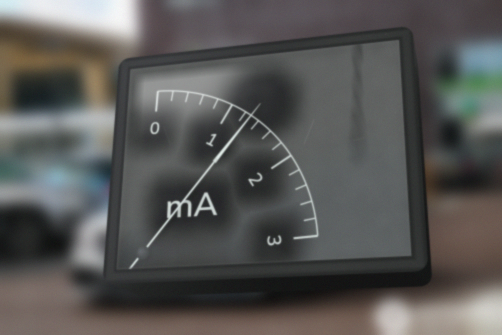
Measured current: 1.3 mA
